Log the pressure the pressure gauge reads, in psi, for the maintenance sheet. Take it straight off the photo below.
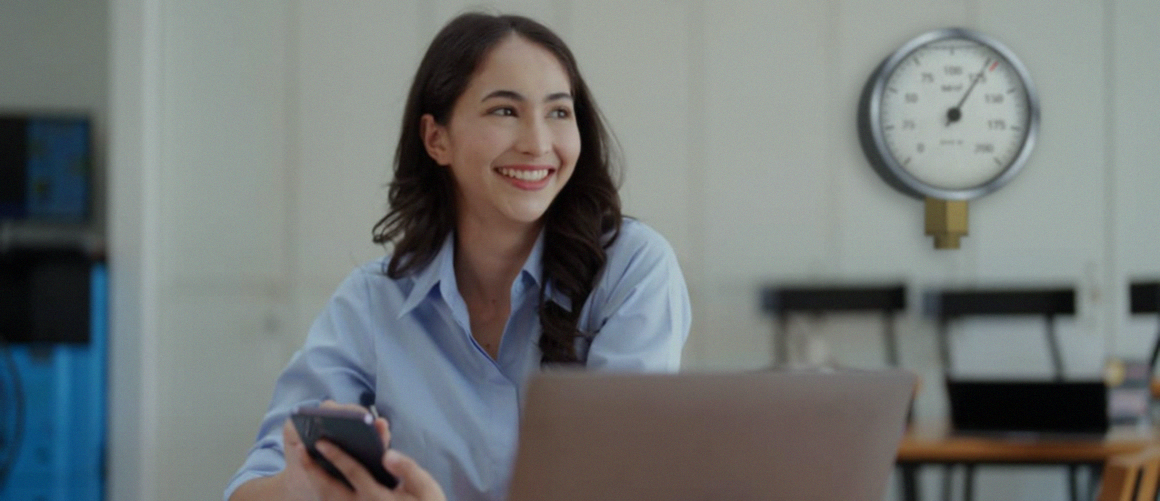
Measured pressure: 125 psi
